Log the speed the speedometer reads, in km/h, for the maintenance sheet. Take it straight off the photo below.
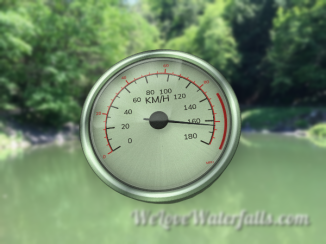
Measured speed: 165 km/h
